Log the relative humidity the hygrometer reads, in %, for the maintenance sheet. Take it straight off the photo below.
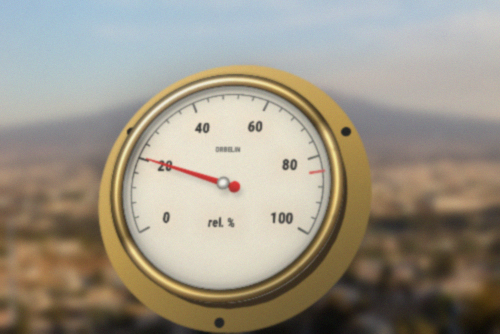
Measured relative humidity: 20 %
